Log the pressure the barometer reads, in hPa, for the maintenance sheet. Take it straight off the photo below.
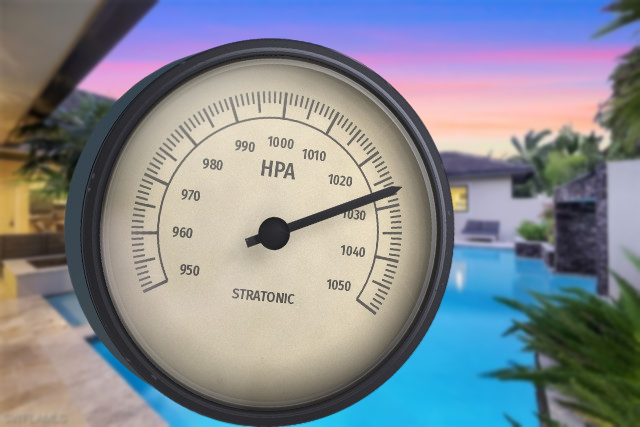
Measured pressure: 1027 hPa
